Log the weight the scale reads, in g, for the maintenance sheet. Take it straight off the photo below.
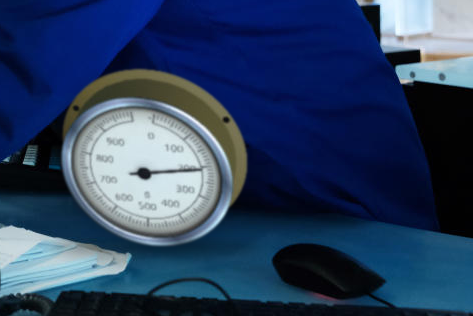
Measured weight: 200 g
